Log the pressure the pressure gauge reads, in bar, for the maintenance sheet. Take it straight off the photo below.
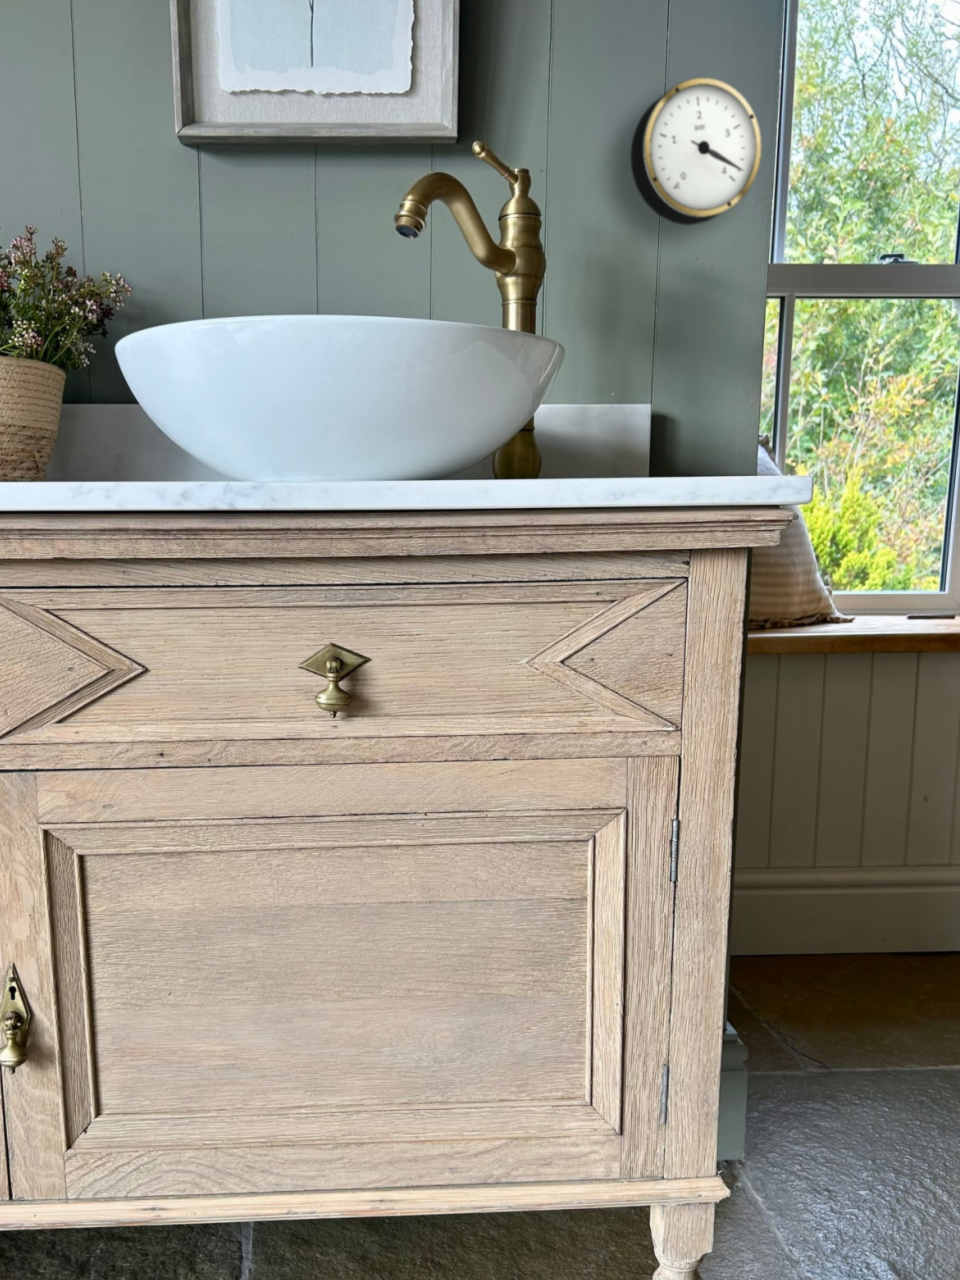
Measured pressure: 3.8 bar
